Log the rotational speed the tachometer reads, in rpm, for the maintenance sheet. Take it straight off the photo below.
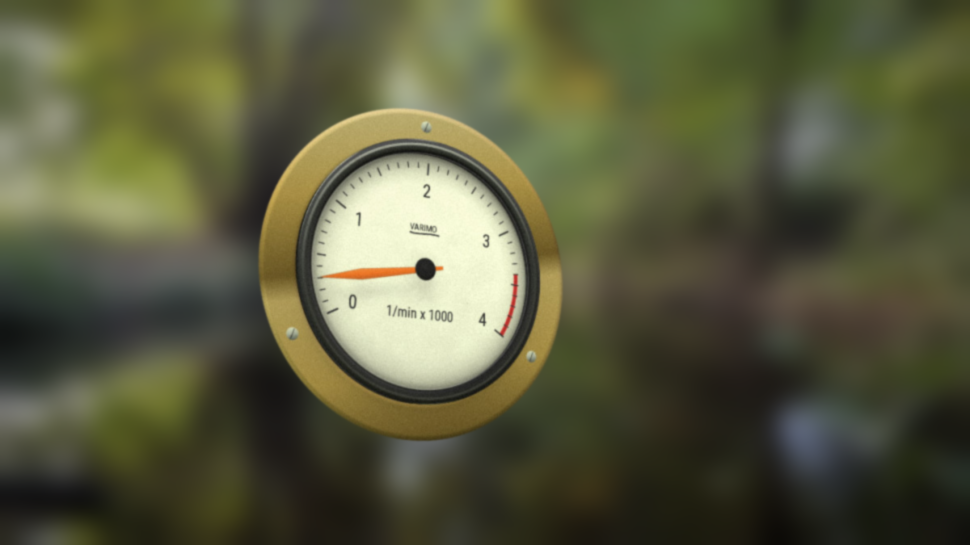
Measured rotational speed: 300 rpm
